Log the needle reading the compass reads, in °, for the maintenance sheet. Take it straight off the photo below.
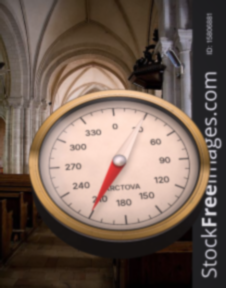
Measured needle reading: 210 °
